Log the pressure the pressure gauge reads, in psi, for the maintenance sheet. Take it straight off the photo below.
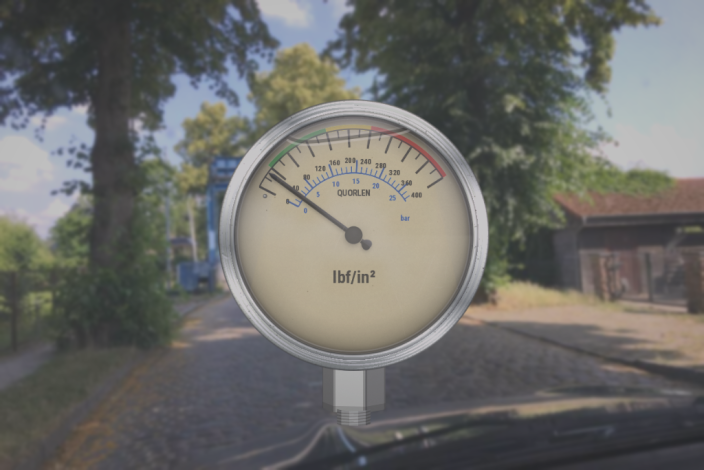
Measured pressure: 30 psi
